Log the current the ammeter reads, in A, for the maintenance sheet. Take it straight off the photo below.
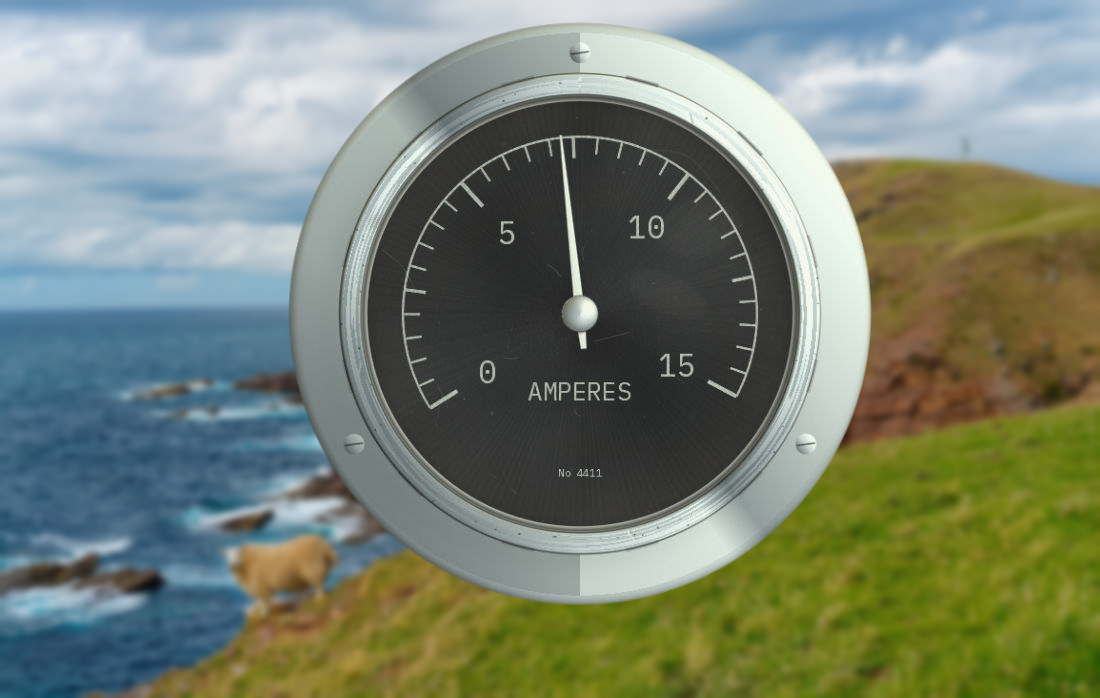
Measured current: 7.25 A
